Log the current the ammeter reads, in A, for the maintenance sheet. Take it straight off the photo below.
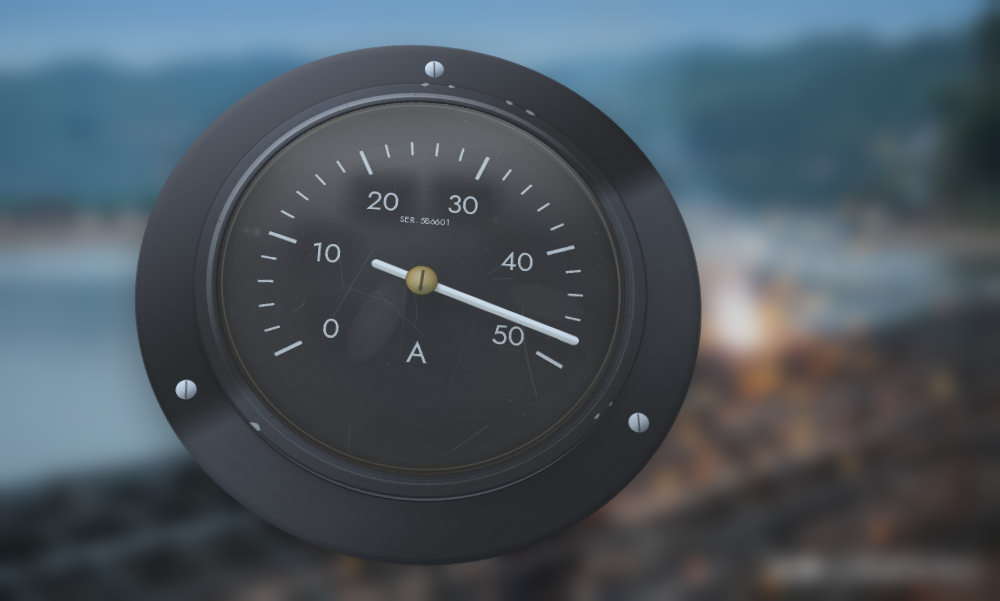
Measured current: 48 A
